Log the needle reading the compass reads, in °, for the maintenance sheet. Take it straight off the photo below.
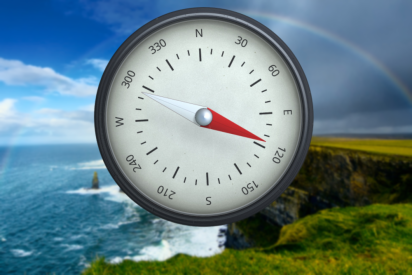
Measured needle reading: 115 °
